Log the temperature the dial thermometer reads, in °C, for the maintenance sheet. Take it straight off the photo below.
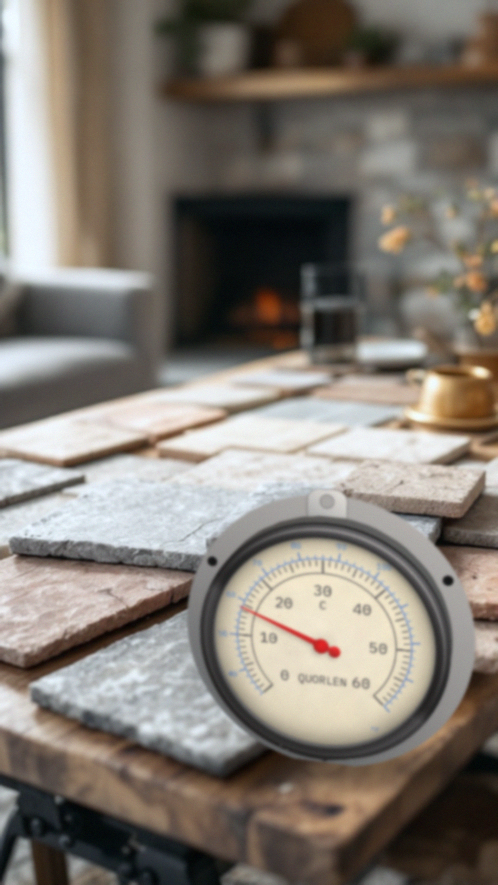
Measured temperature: 15 °C
